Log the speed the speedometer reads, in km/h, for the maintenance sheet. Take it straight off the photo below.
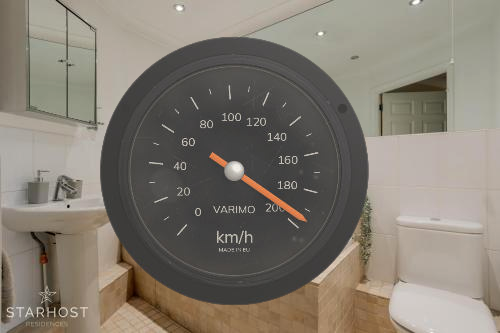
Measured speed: 195 km/h
